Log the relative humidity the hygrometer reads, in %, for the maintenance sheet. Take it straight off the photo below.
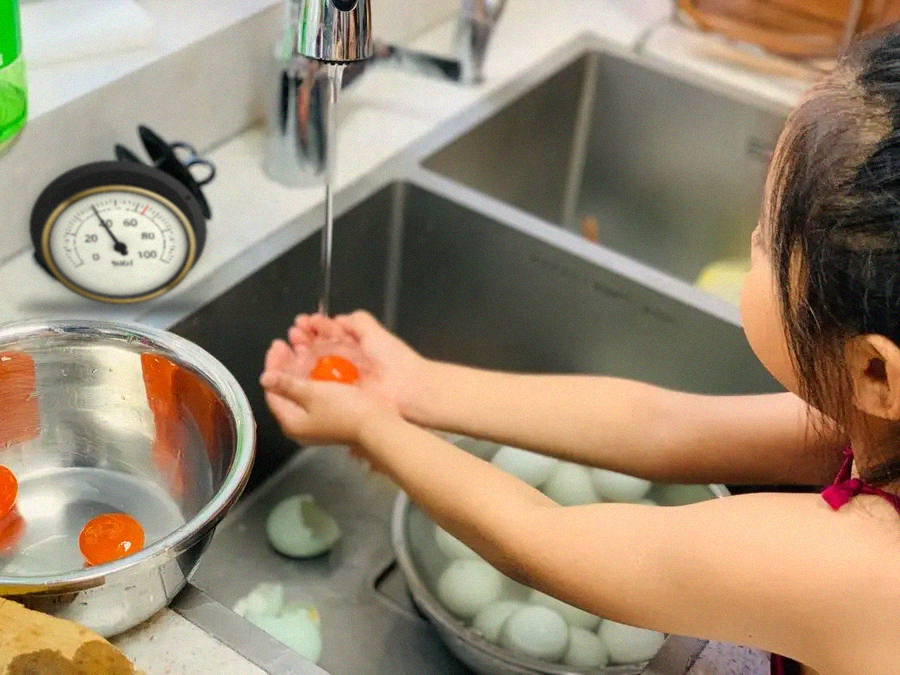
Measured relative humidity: 40 %
